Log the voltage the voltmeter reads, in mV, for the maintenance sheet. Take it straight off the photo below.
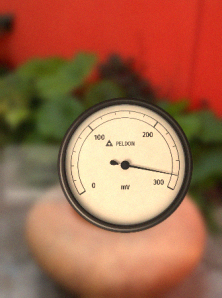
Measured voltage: 280 mV
